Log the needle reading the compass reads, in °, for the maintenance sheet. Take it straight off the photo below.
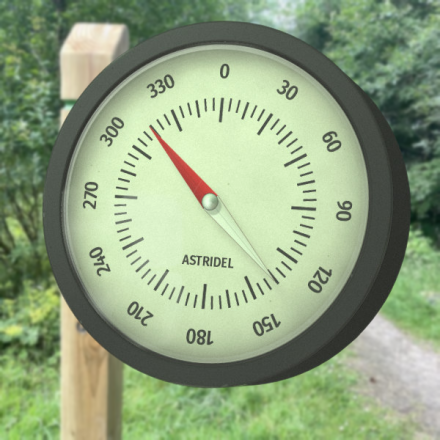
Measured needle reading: 315 °
